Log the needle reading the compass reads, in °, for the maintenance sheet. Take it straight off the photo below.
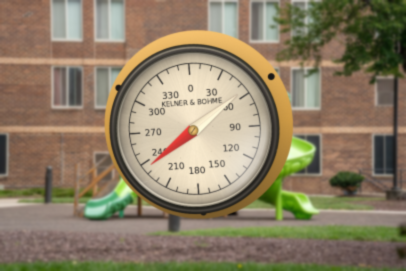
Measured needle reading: 235 °
